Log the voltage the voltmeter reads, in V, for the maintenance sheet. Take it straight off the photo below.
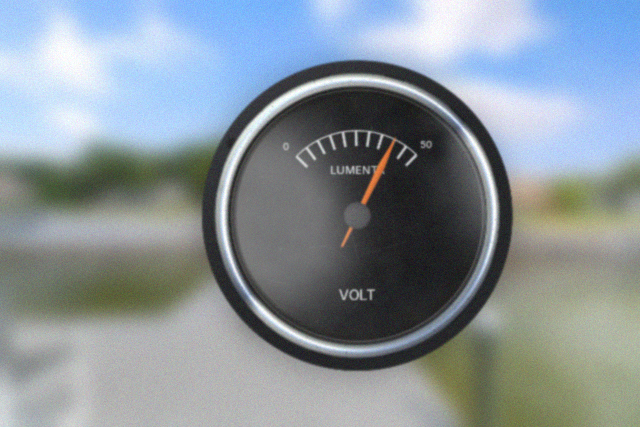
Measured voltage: 40 V
